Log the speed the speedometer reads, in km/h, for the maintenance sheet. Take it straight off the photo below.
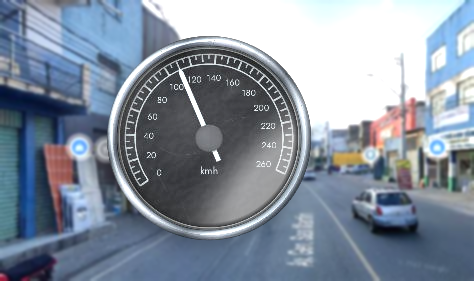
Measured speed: 110 km/h
